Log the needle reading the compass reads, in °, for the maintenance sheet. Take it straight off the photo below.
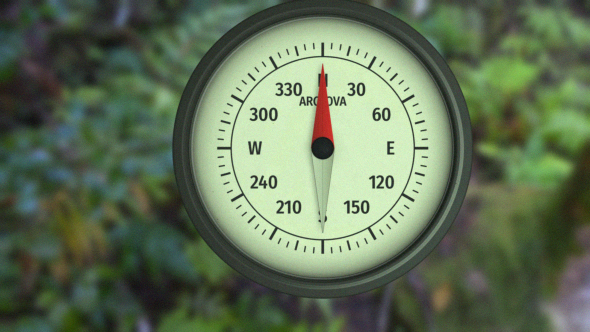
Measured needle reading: 0 °
